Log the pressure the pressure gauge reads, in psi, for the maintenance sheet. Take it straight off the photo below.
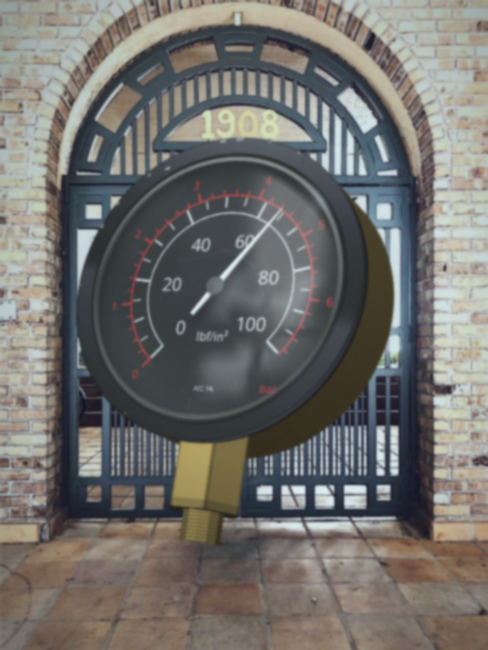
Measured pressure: 65 psi
